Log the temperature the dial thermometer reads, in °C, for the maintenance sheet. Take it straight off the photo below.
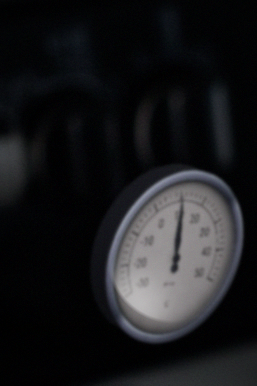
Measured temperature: 10 °C
